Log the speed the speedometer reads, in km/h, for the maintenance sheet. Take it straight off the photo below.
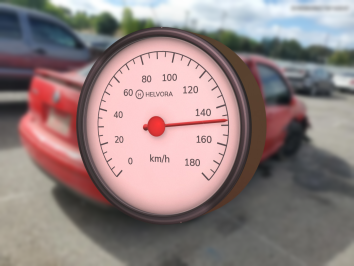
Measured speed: 147.5 km/h
